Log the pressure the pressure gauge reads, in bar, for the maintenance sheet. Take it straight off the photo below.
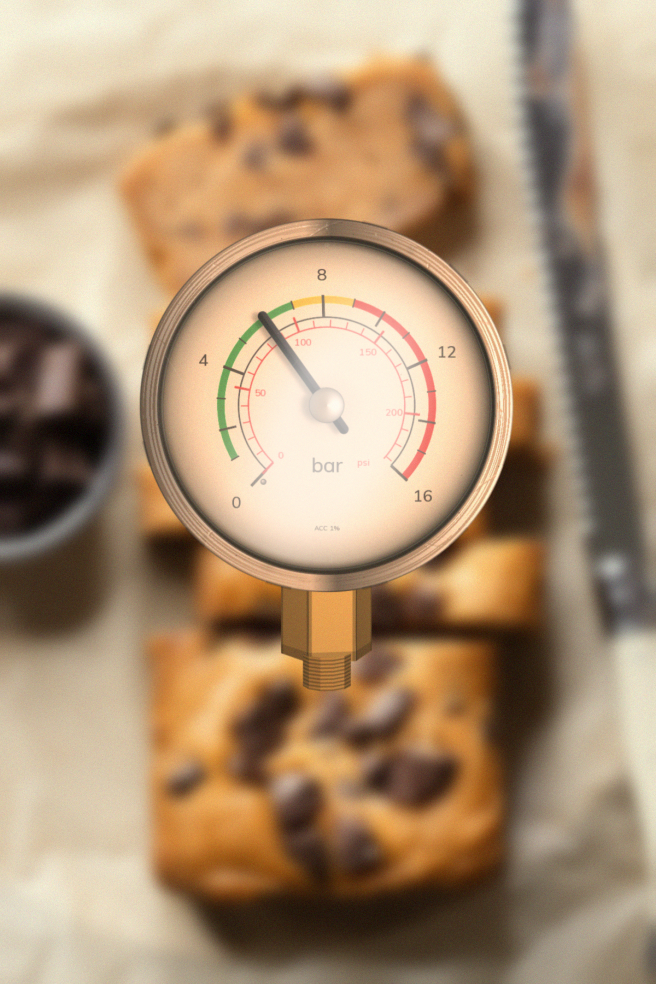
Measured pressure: 6 bar
